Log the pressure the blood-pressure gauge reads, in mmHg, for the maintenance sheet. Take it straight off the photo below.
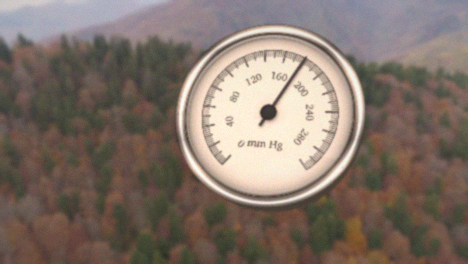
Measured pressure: 180 mmHg
